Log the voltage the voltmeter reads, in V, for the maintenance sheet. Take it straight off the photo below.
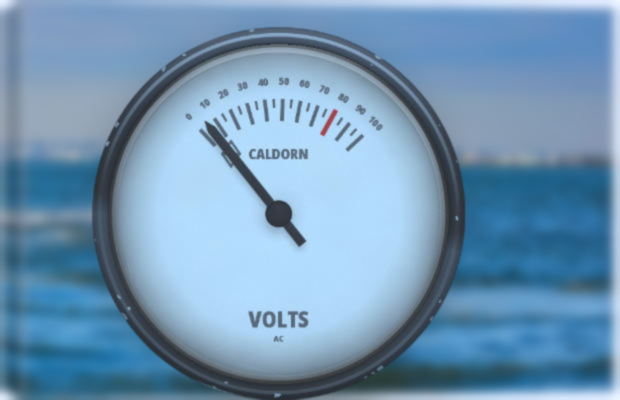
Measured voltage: 5 V
